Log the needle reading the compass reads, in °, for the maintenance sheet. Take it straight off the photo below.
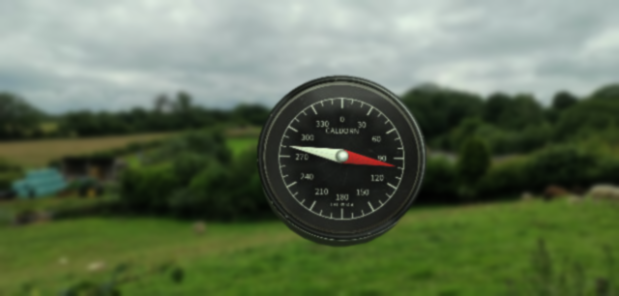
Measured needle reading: 100 °
